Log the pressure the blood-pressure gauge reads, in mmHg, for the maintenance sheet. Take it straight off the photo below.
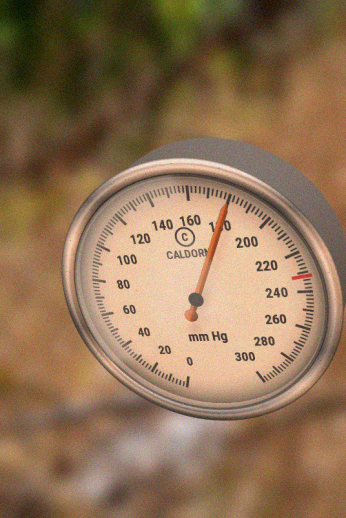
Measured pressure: 180 mmHg
